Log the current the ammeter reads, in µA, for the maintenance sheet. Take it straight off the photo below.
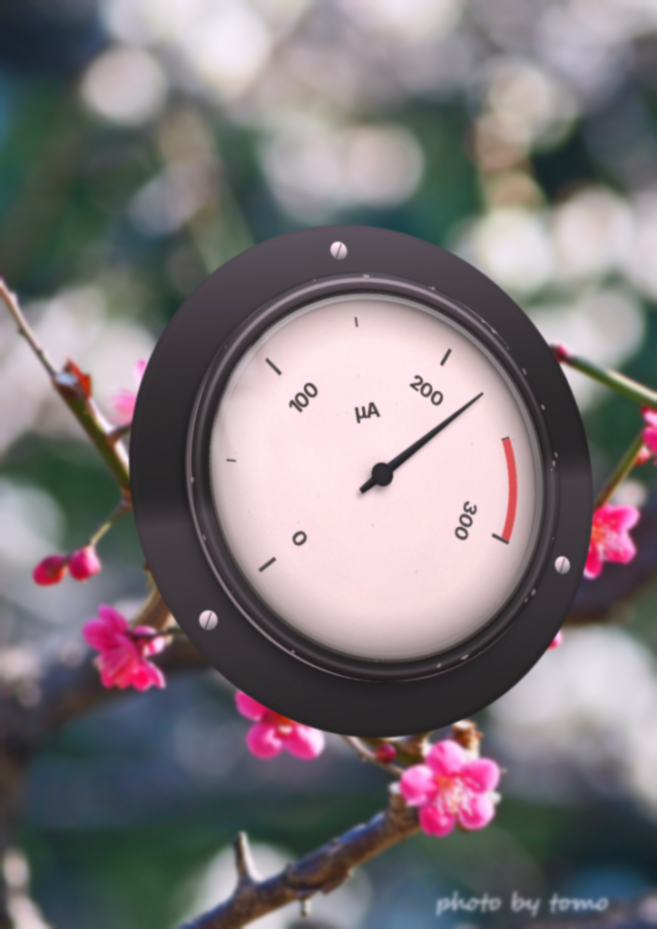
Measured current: 225 µA
